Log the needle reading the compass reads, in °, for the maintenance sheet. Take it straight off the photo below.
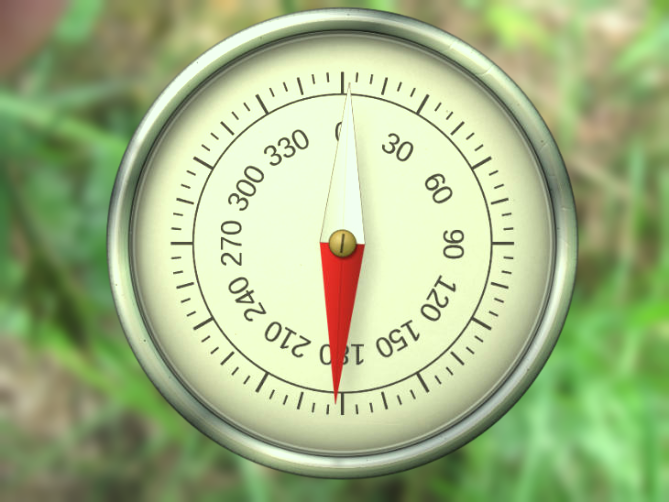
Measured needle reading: 182.5 °
